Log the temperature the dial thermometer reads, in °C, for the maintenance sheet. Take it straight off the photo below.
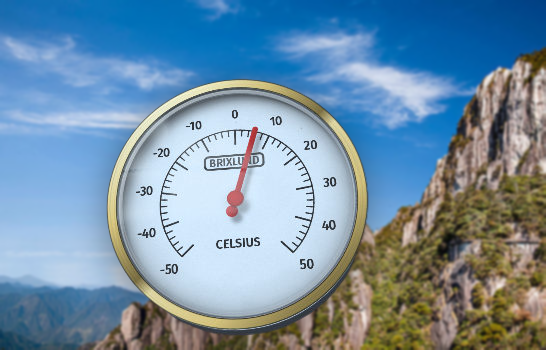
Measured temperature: 6 °C
